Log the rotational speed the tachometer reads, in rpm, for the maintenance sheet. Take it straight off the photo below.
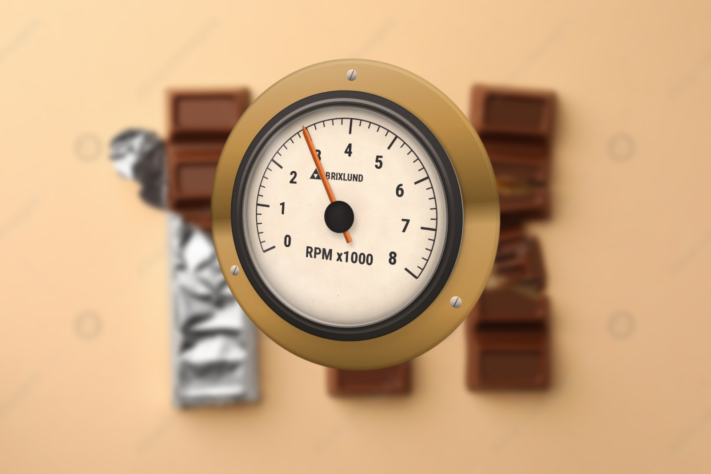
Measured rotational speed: 3000 rpm
